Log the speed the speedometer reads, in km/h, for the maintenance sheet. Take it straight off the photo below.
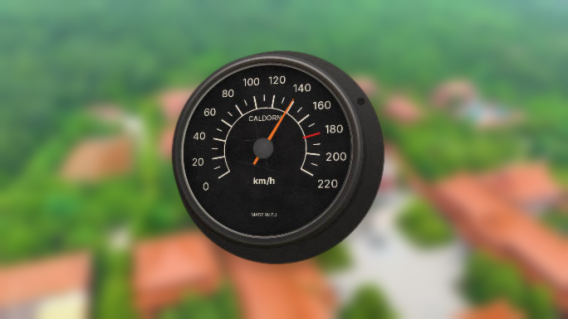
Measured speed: 140 km/h
